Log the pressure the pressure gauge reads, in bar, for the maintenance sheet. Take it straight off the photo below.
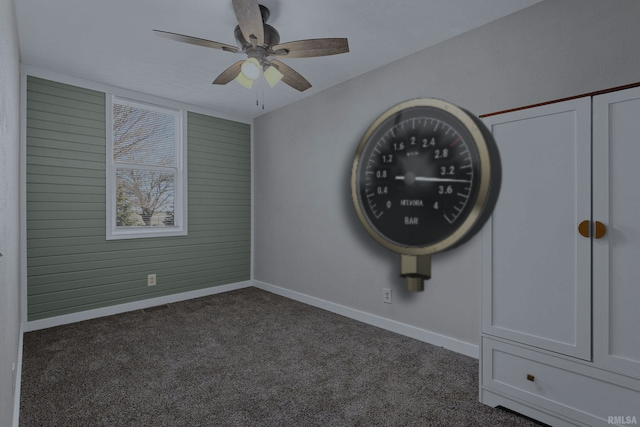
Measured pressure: 3.4 bar
